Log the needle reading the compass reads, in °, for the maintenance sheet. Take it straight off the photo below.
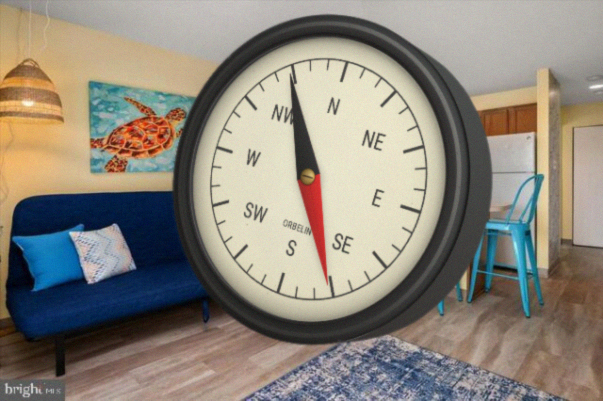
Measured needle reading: 150 °
